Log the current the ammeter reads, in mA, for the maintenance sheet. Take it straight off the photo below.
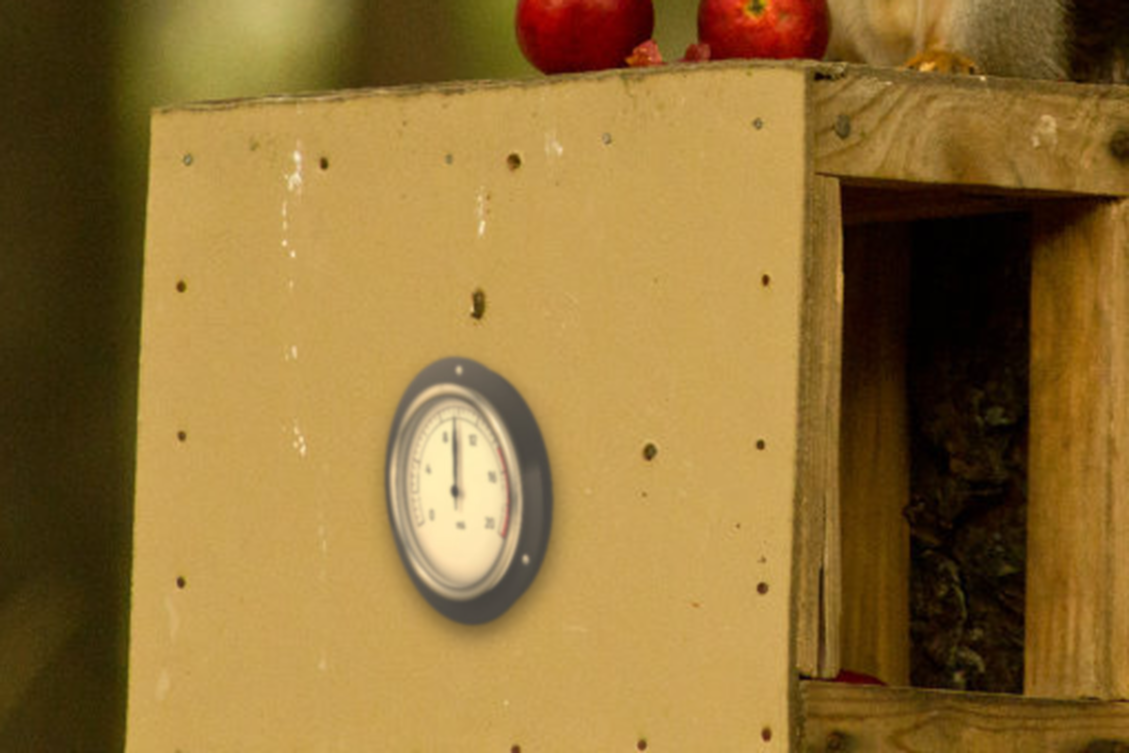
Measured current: 10 mA
